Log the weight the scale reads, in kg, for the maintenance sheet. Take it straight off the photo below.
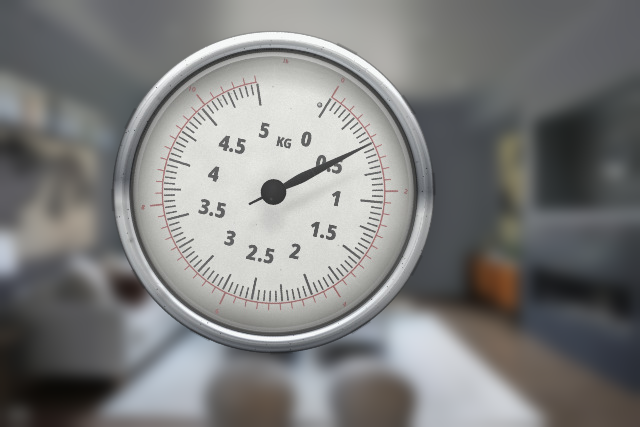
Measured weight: 0.5 kg
